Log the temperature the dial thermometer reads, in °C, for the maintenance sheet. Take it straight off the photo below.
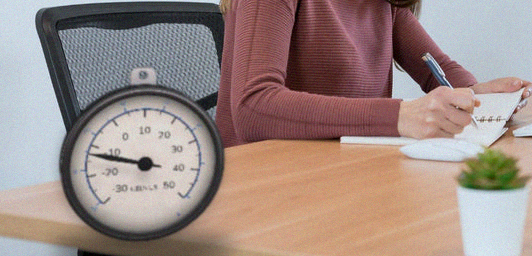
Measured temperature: -12.5 °C
